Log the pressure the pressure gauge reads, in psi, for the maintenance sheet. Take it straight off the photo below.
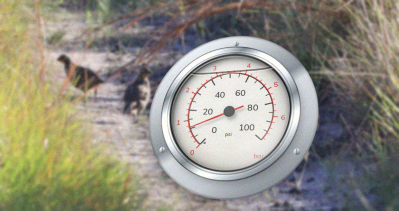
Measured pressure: 10 psi
